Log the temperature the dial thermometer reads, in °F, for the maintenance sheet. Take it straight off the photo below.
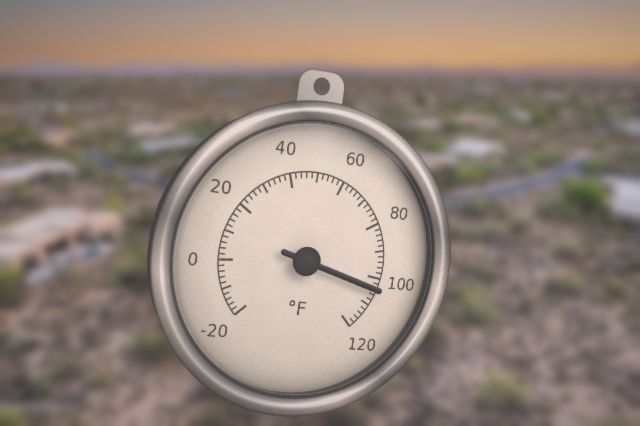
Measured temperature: 104 °F
